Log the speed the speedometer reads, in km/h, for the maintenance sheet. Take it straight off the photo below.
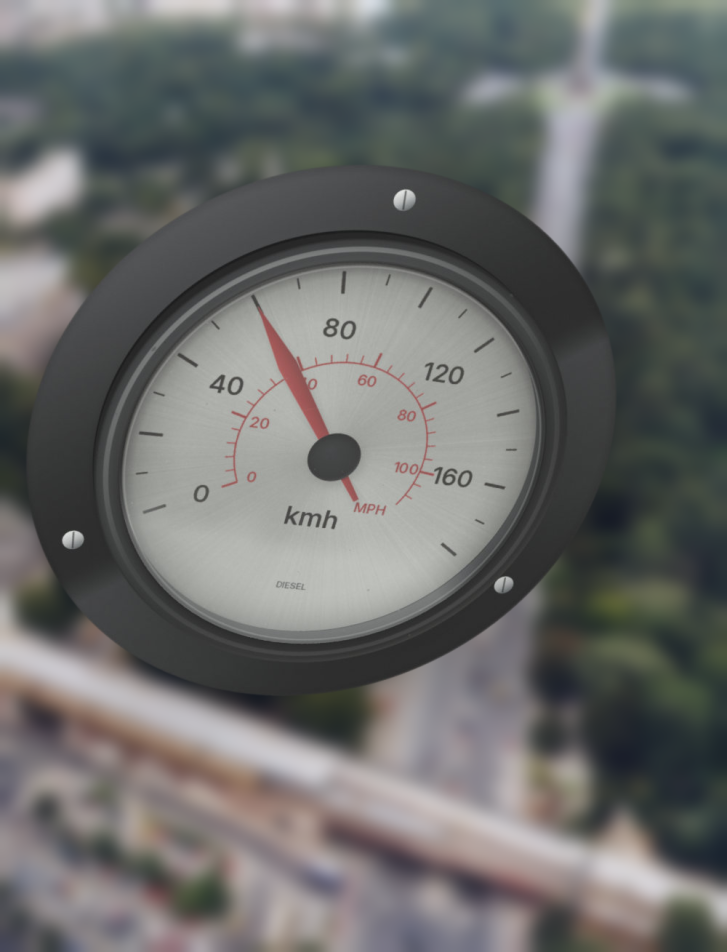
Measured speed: 60 km/h
